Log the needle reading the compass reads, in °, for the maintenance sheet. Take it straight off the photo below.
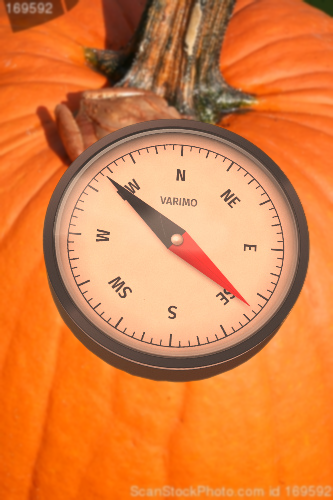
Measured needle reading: 130 °
